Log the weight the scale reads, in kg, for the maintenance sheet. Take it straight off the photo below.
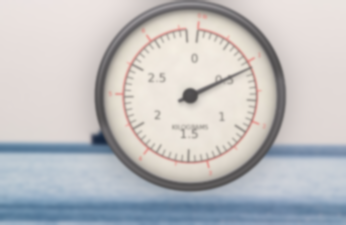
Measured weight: 0.5 kg
